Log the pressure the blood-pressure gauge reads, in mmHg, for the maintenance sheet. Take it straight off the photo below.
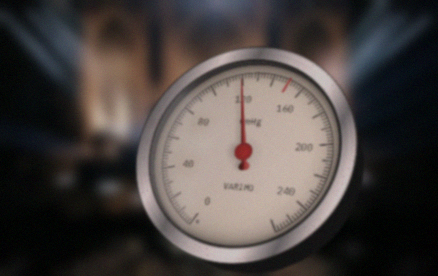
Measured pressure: 120 mmHg
